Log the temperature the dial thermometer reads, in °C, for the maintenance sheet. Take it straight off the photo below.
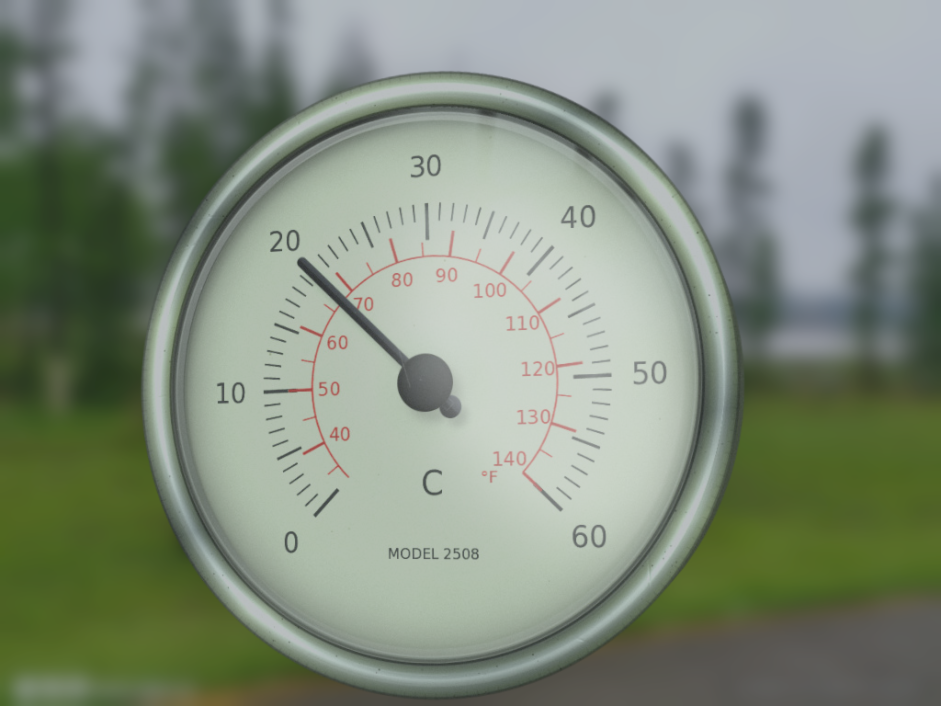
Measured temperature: 20 °C
